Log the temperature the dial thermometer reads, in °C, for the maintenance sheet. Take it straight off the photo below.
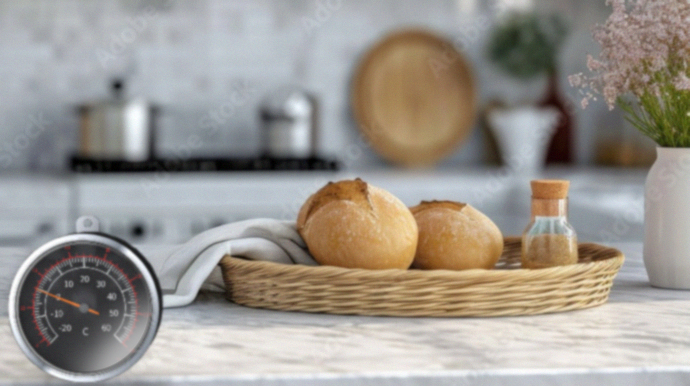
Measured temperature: 0 °C
